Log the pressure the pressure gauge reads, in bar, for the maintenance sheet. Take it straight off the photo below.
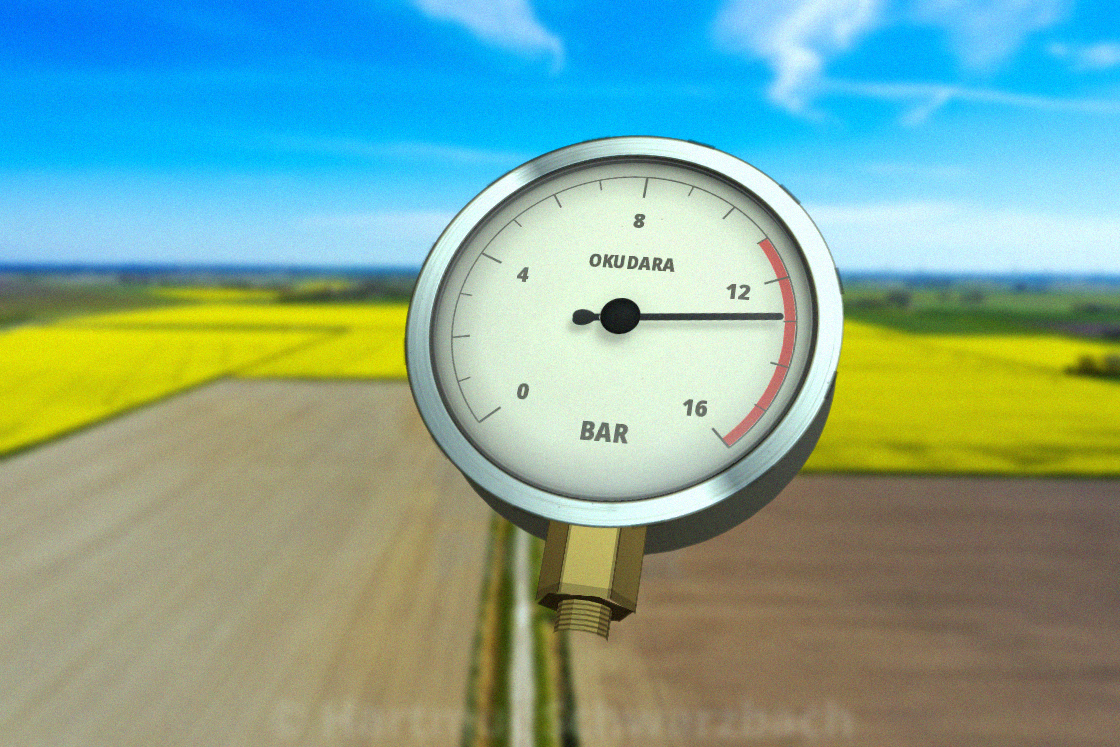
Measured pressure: 13 bar
